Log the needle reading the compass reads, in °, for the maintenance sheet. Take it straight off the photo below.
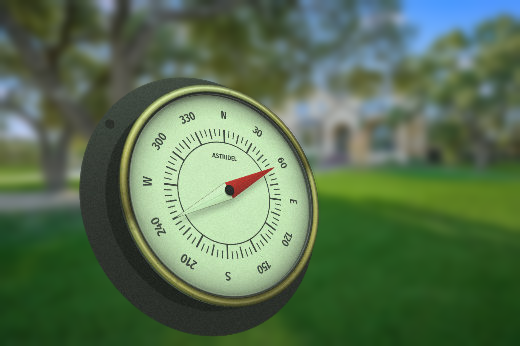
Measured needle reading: 60 °
